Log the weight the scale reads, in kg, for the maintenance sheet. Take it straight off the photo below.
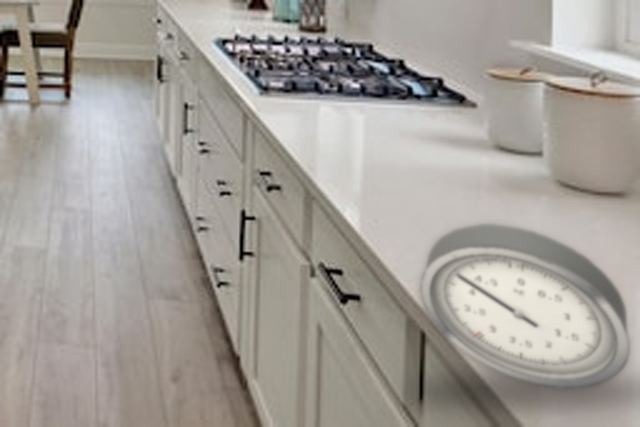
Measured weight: 4.25 kg
